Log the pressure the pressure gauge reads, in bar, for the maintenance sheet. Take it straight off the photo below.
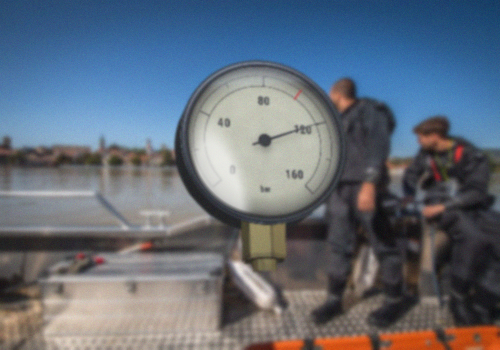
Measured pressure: 120 bar
